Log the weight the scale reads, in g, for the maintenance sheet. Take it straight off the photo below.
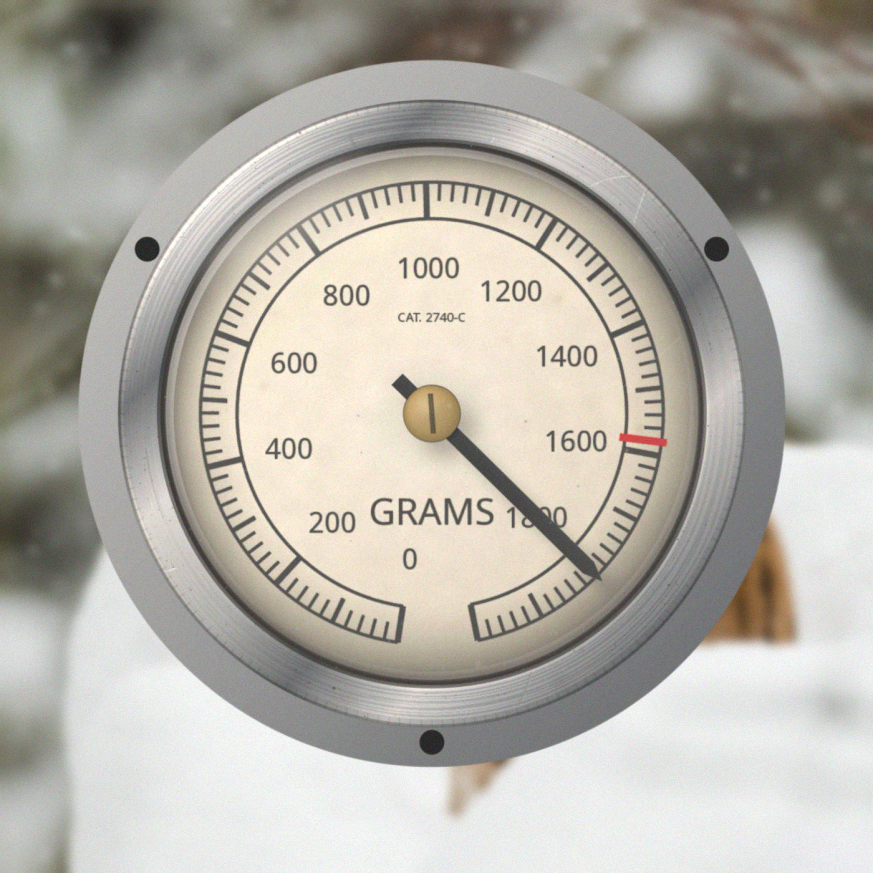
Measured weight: 1800 g
